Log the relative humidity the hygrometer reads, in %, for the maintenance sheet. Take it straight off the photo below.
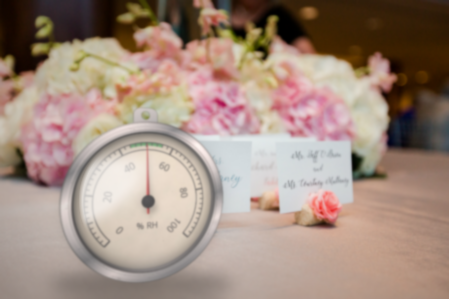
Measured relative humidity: 50 %
